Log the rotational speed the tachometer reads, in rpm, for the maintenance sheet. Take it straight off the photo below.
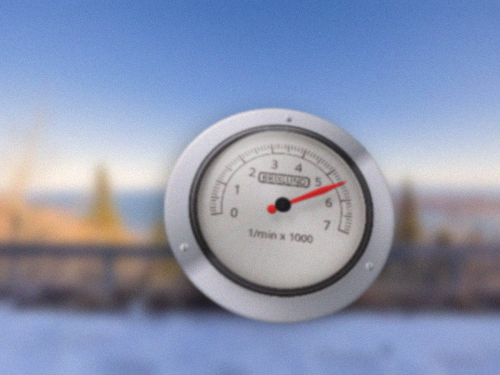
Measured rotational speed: 5500 rpm
